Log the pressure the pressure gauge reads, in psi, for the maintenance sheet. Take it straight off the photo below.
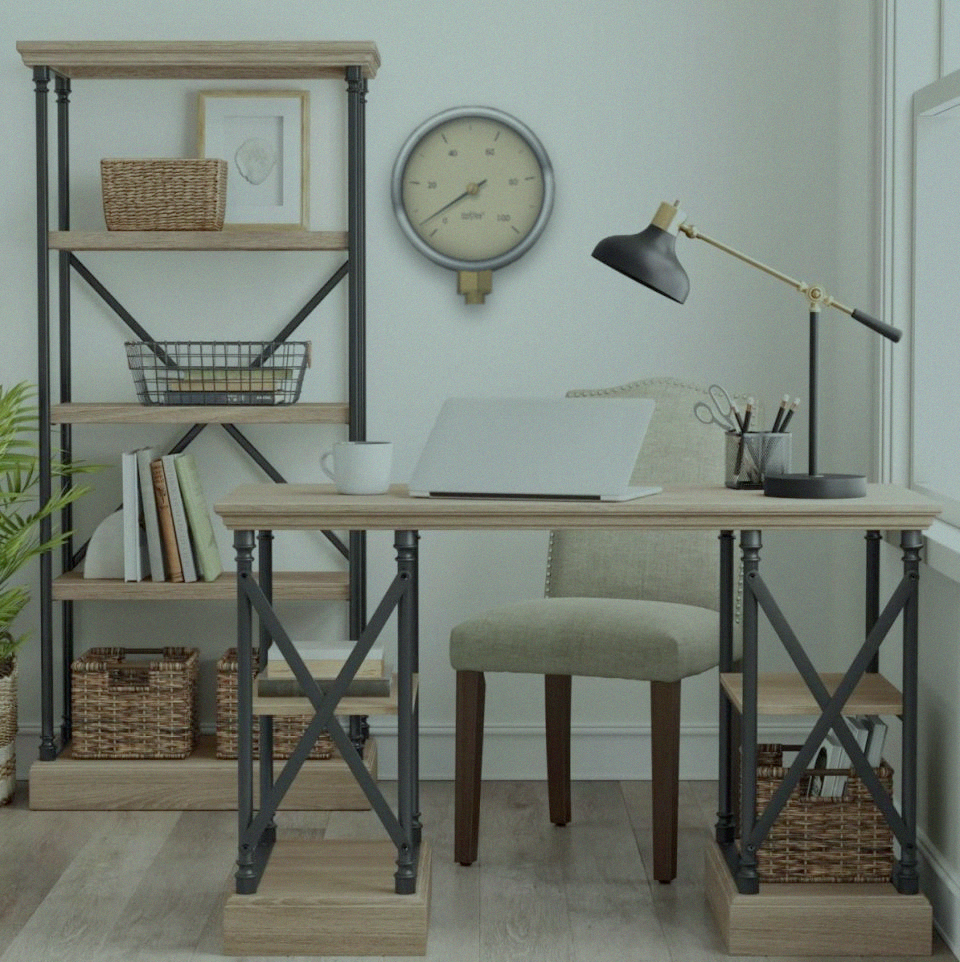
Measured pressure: 5 psi
